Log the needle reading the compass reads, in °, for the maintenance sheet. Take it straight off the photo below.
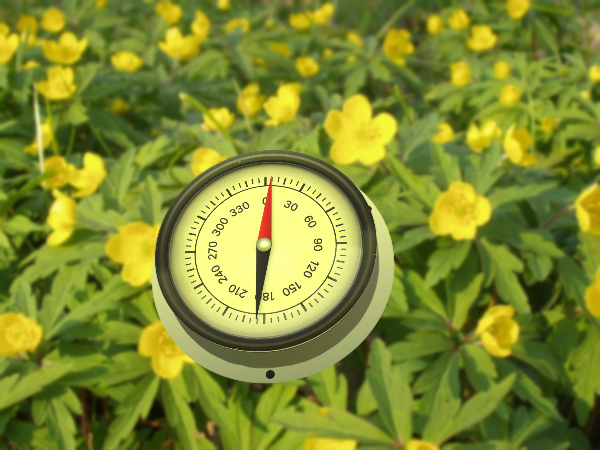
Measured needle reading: 5 °
